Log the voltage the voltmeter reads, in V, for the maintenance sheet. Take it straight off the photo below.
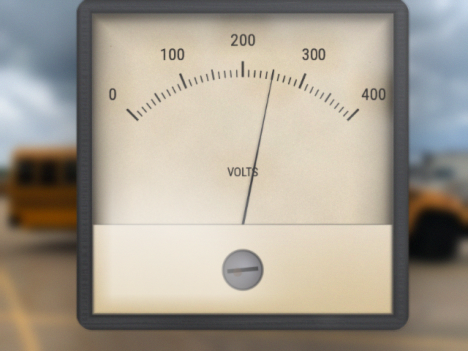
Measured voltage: 250 V
